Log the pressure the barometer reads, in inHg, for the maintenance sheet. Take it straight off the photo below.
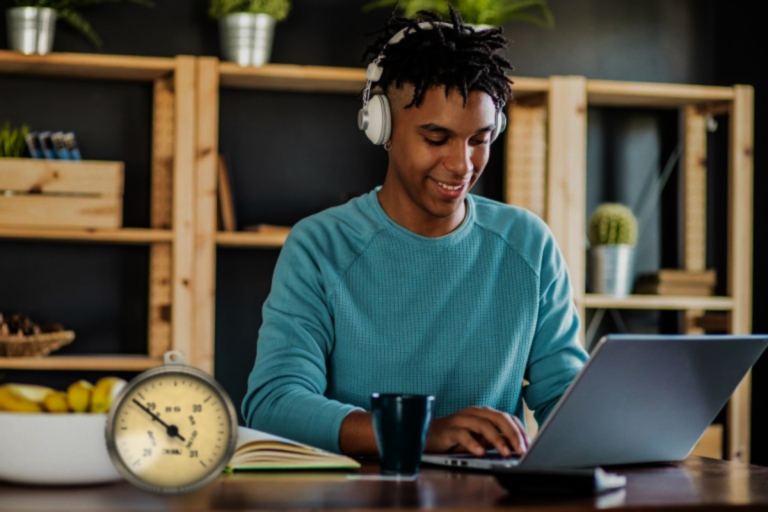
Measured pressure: 28.9 inHg
